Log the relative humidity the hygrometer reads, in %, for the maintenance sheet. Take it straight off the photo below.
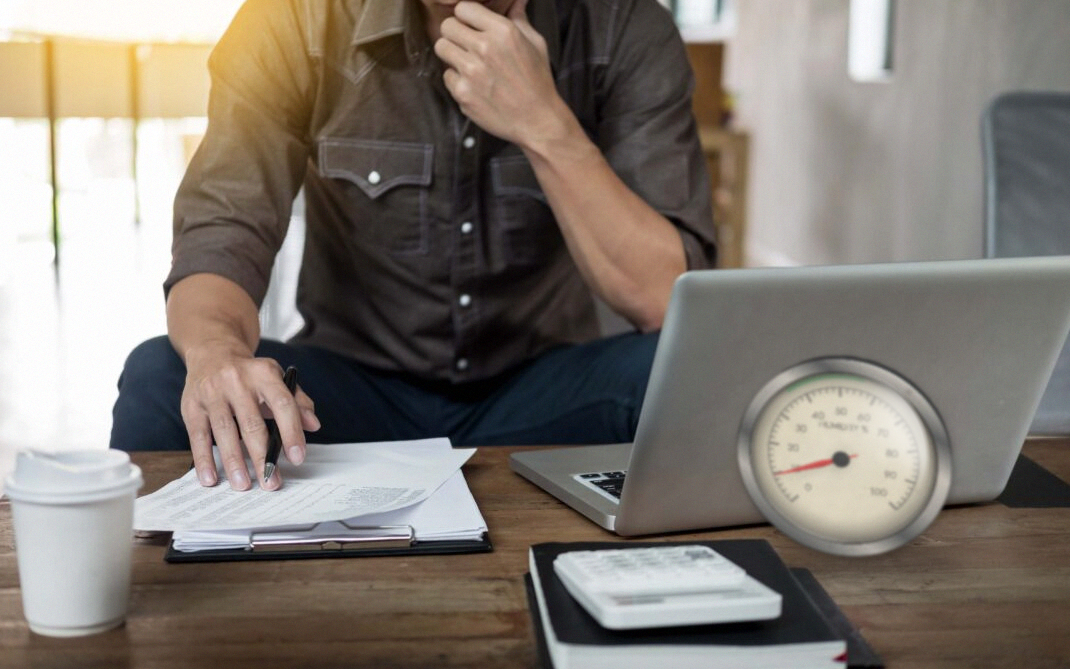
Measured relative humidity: 10 %
